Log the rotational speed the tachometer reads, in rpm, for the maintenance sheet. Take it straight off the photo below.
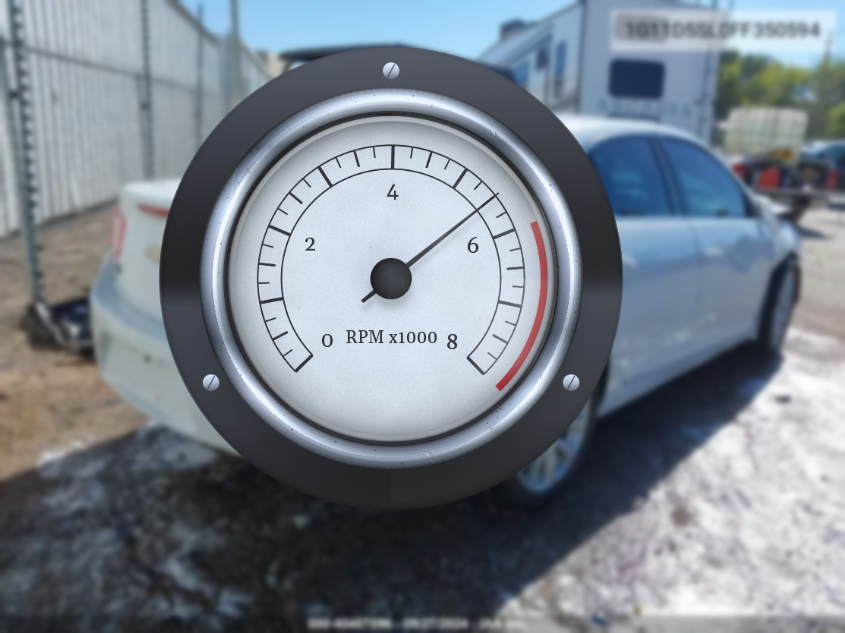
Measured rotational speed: 5500 rpm
